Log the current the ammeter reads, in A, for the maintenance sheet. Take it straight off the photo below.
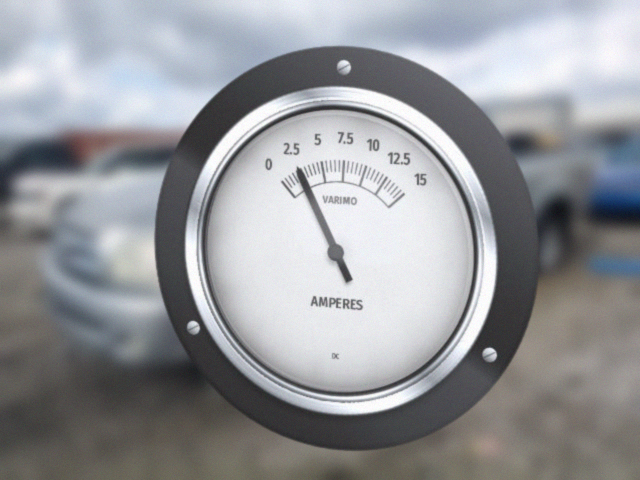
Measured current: 2.5 A
